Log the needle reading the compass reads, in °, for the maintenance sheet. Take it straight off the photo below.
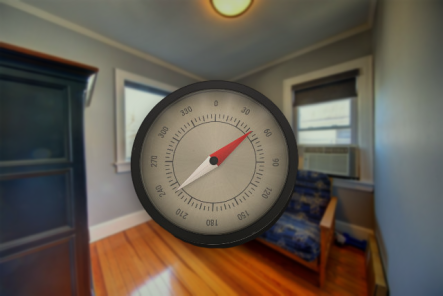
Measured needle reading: 50 °
